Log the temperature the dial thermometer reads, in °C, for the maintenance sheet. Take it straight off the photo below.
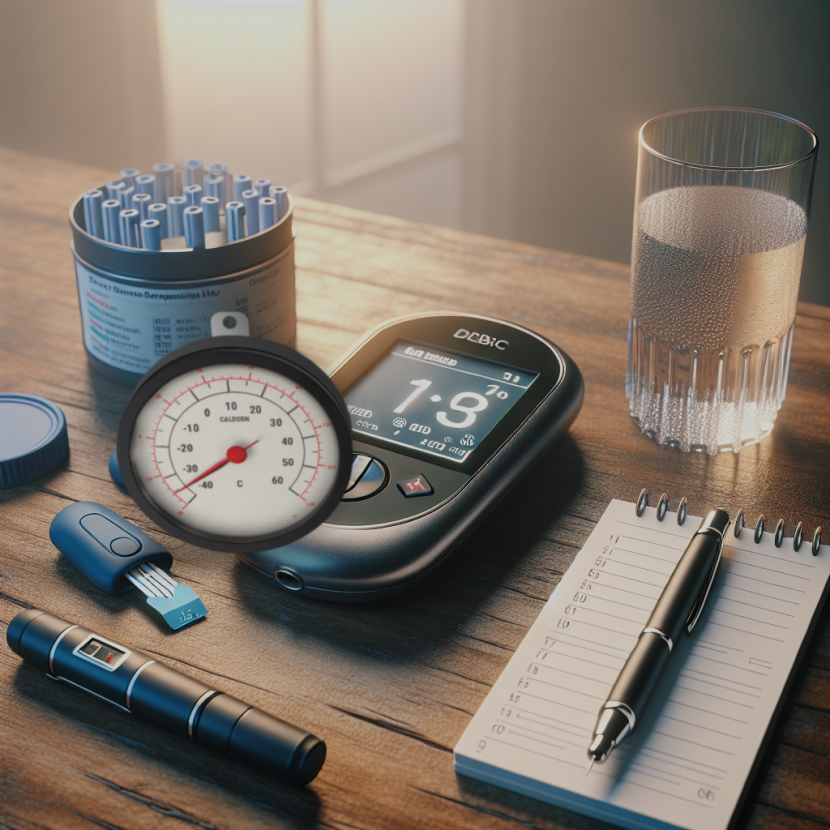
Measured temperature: -35 °C
